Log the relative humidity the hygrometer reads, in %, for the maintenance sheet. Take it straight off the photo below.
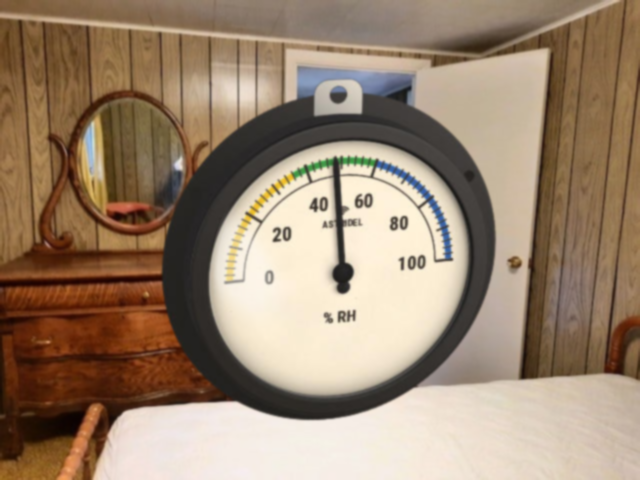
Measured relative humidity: 48 %
